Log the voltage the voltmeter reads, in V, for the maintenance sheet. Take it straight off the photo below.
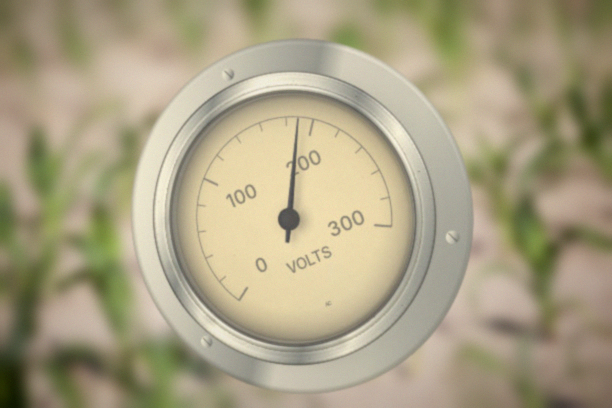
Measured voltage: 190 V
